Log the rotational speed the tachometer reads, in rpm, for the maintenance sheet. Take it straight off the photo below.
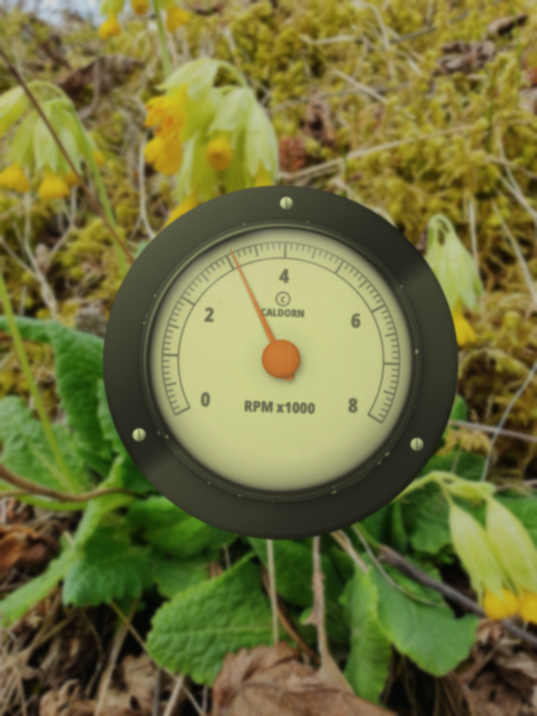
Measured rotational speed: 3100 rpm
